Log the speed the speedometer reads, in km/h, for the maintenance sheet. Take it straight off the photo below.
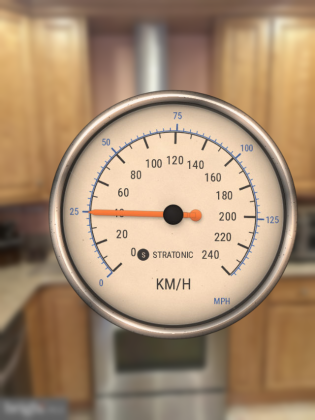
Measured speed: 40 km/h
